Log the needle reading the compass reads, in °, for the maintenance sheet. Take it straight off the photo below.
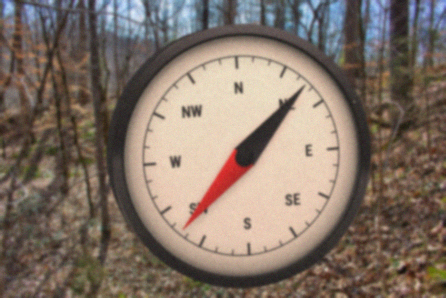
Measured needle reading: 225 °
